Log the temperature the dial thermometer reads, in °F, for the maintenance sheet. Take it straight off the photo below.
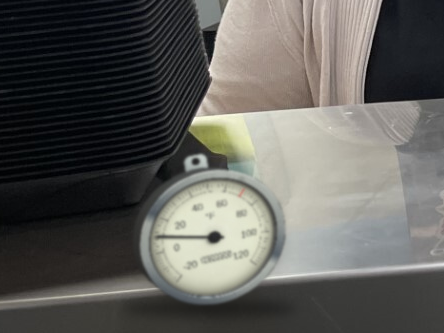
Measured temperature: 10 °F
